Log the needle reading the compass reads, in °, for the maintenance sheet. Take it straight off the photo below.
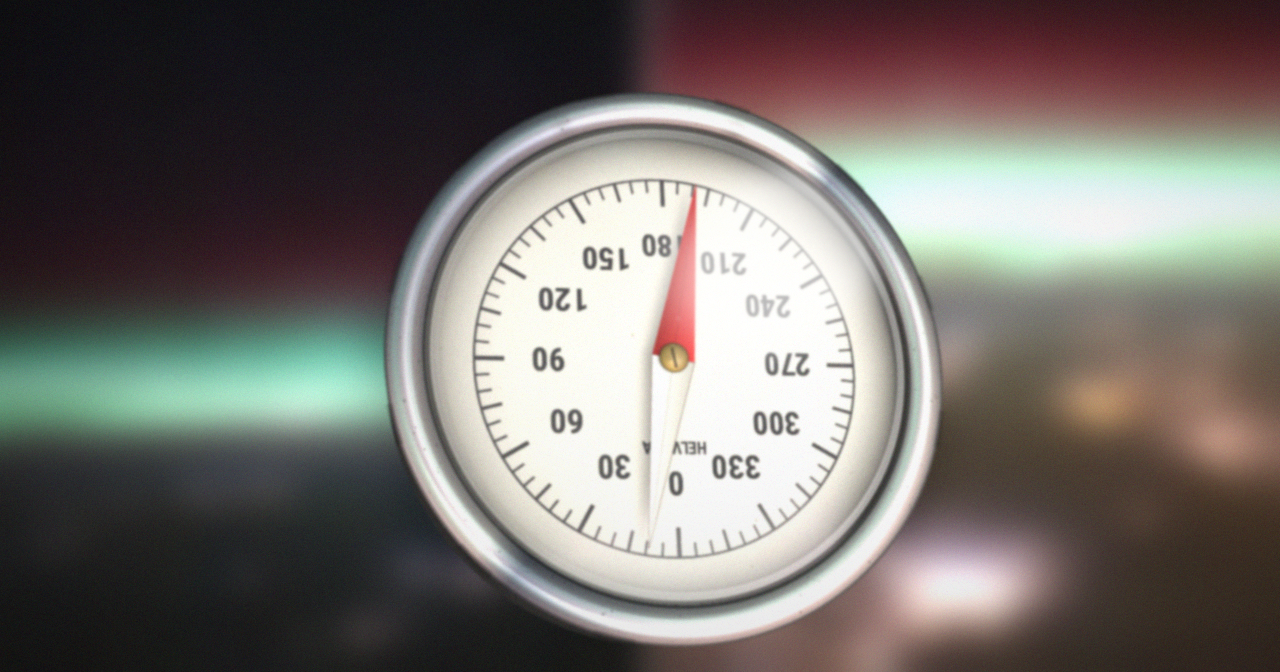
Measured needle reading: 190 °
